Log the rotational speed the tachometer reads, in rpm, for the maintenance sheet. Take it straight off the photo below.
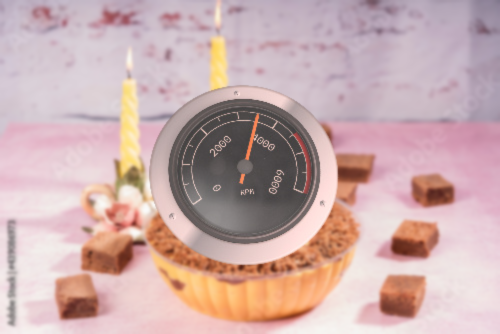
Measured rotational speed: 3500 rpm
